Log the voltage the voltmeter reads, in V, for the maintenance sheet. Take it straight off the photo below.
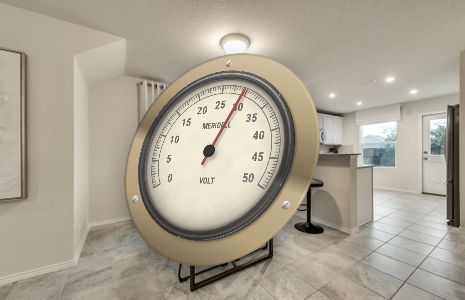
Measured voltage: 30 V
